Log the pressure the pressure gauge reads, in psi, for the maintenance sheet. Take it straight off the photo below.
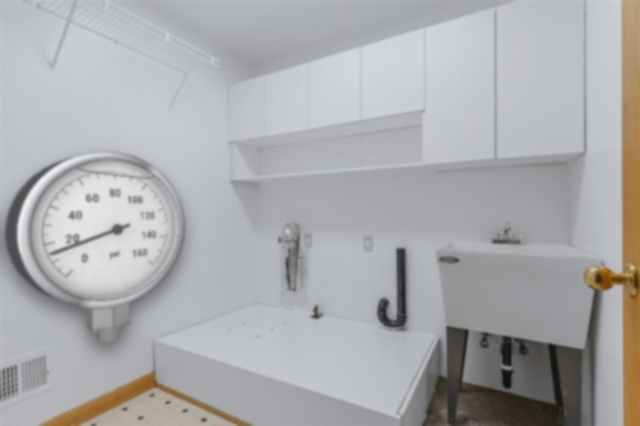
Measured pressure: 15 psi
